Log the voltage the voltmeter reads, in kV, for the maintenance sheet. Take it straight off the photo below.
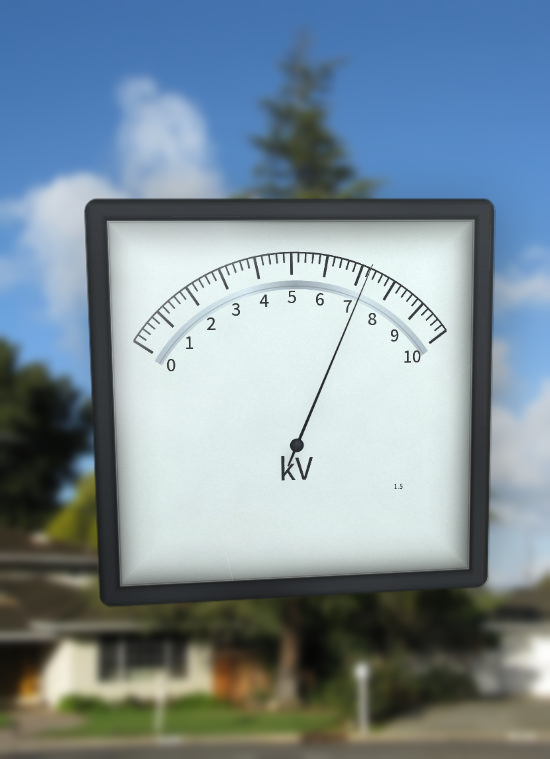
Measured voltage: 7.2 kV
